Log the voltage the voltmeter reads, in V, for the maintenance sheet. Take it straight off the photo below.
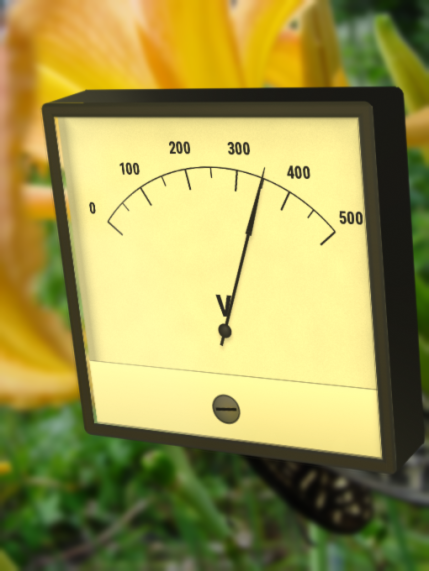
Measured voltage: 350 V
